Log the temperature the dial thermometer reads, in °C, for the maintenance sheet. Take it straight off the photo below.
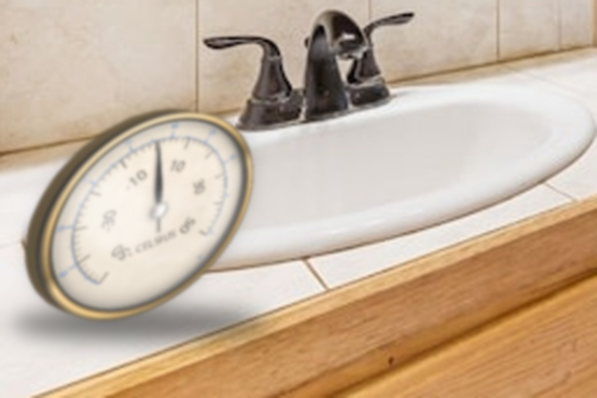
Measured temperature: 0 °C
